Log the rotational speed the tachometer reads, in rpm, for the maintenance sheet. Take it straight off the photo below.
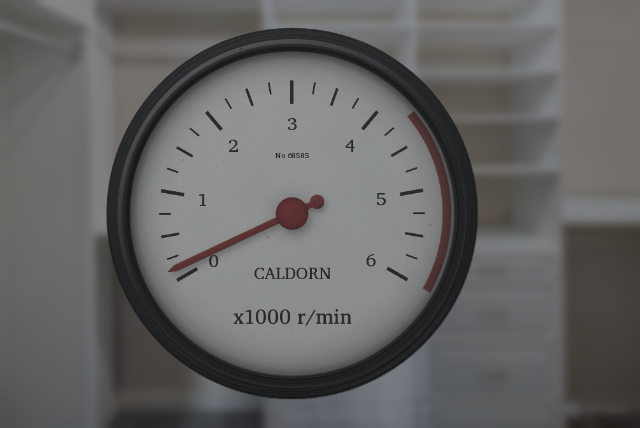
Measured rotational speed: 125 rpm
